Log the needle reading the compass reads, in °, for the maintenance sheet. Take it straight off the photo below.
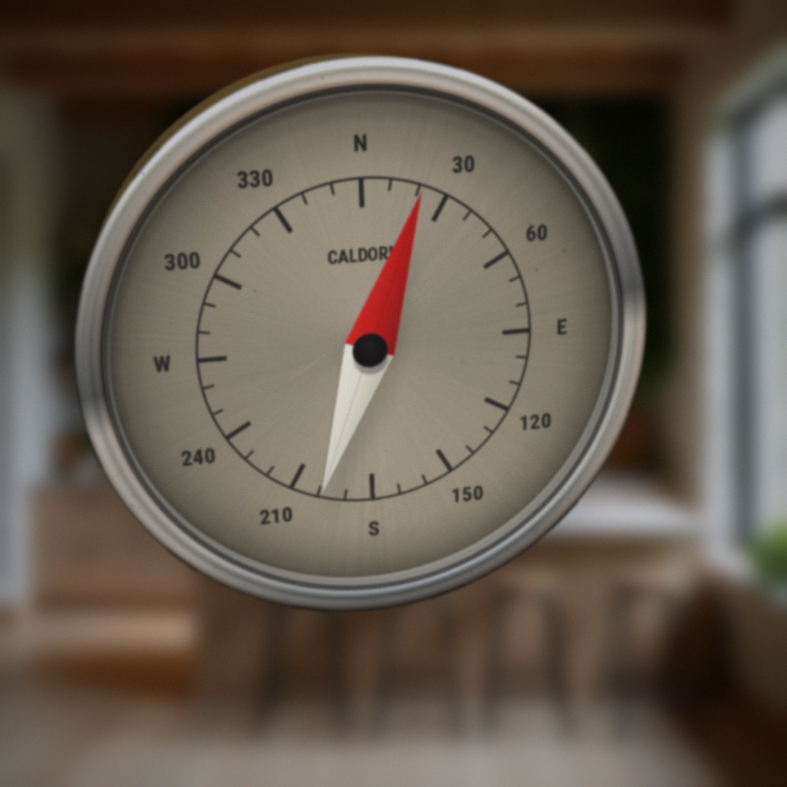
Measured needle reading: 20 °
